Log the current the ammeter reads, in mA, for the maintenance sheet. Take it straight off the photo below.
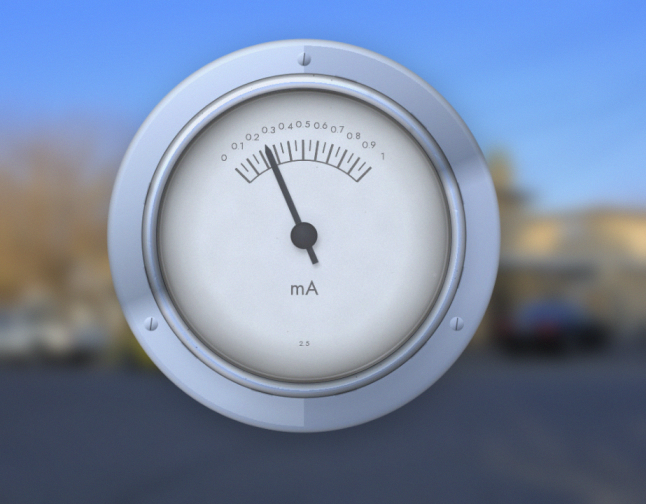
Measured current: 0.25 mA
